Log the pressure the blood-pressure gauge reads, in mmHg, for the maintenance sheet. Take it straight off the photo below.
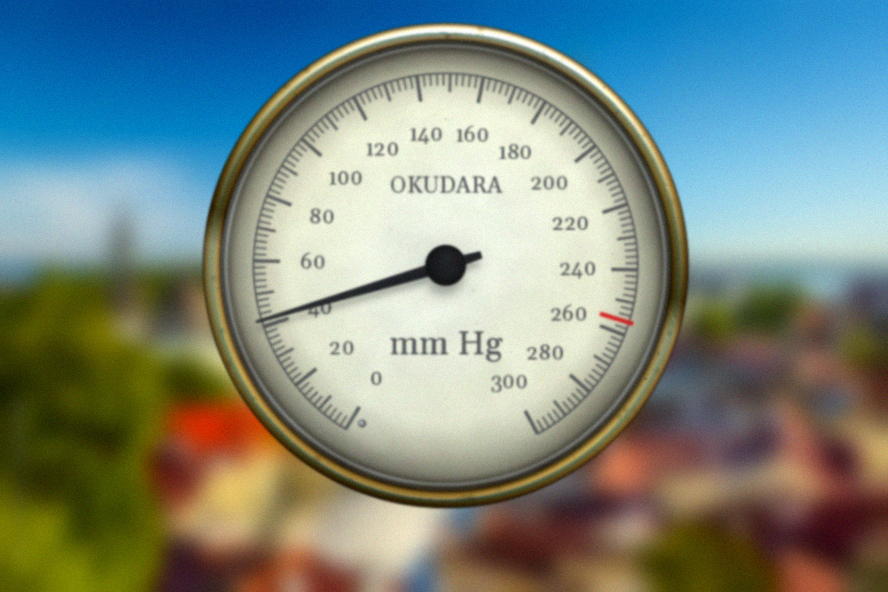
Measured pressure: 42 mmHg
